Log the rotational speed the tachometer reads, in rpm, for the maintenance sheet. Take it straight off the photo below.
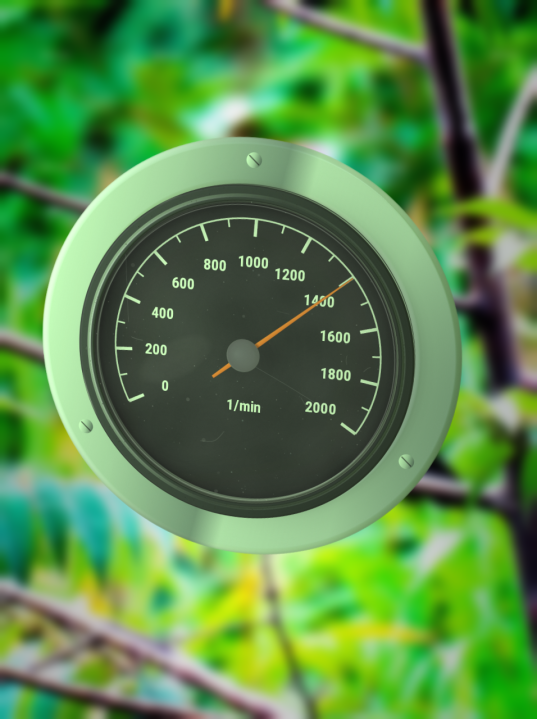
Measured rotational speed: 1400 rpm
